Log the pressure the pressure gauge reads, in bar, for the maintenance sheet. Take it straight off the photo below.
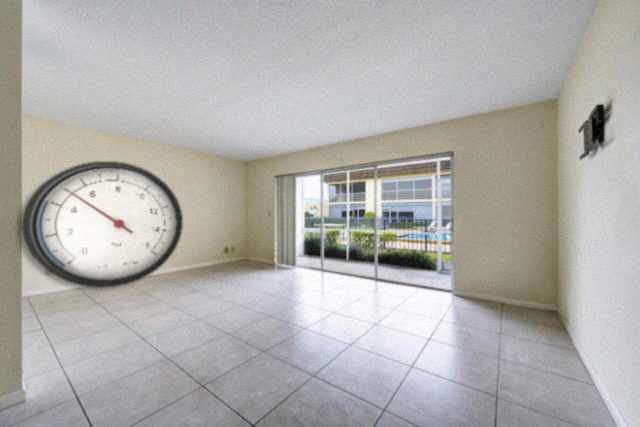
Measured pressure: 5 bar
